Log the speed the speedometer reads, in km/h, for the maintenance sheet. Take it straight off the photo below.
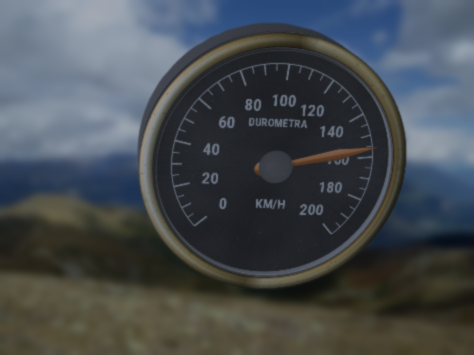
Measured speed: 155 km/h
